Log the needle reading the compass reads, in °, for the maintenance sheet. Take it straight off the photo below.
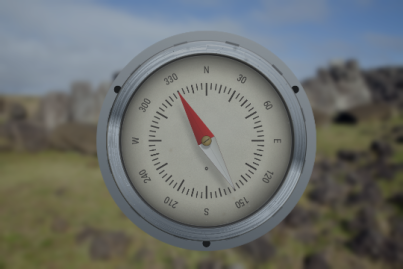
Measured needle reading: 330 °
